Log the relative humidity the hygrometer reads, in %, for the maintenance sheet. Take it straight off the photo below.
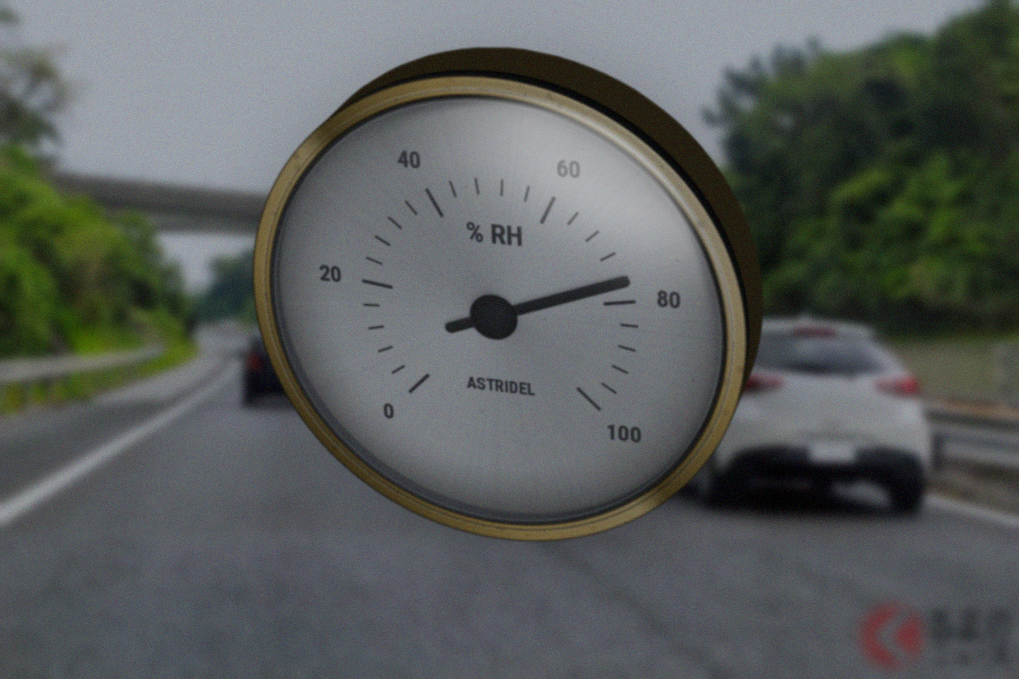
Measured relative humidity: 76 %
